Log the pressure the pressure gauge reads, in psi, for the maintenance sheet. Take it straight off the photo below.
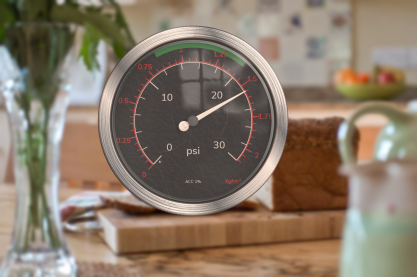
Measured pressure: 22 psi
